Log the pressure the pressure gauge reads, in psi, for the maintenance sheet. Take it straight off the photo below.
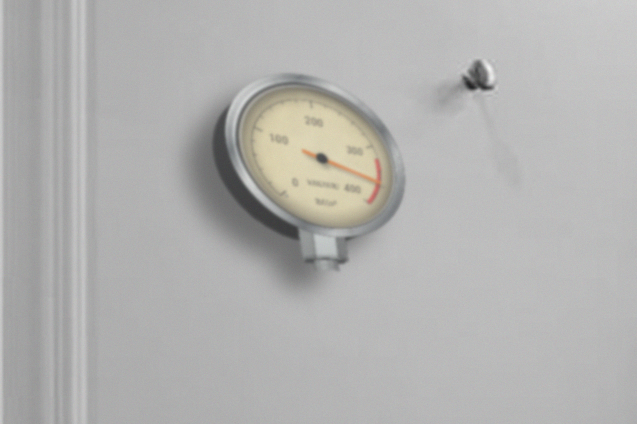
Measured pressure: 360 psi
